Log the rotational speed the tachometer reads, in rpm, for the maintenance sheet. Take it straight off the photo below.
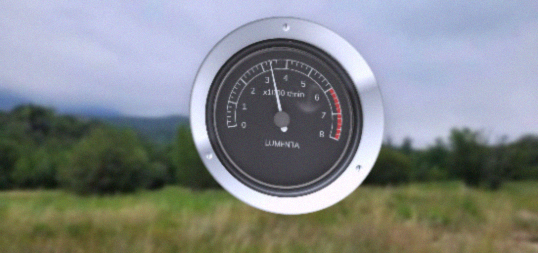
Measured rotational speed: 3400 rpm
